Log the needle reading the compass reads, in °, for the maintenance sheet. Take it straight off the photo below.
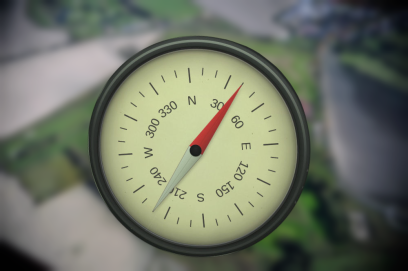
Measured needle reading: 40 °
